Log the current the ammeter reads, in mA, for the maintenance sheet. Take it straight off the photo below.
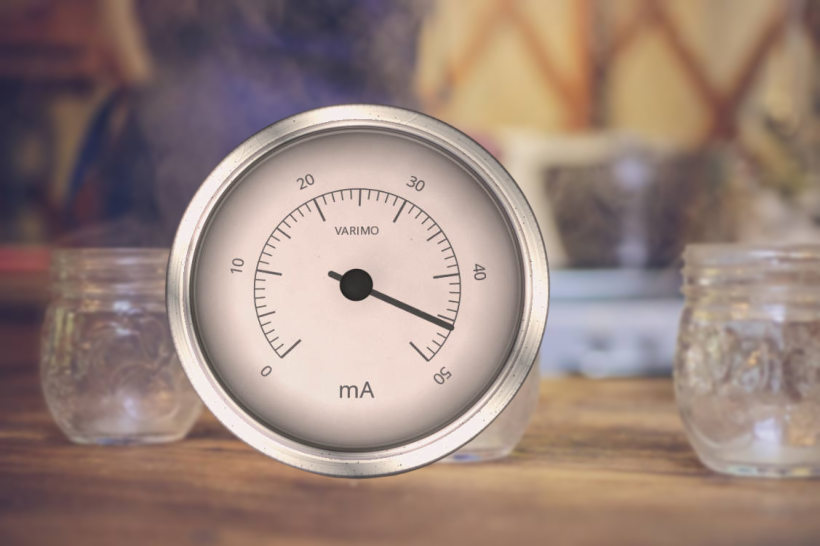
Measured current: 46 mA
